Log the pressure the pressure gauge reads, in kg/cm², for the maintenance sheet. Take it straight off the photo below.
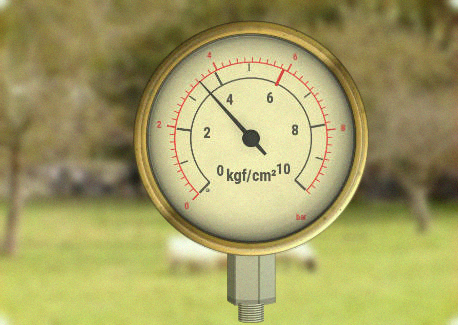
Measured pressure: 3.5 kg/cm²
